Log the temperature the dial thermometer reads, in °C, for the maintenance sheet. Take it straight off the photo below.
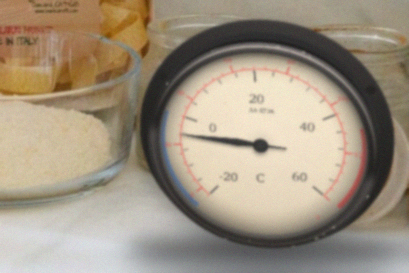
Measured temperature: -4 °C
